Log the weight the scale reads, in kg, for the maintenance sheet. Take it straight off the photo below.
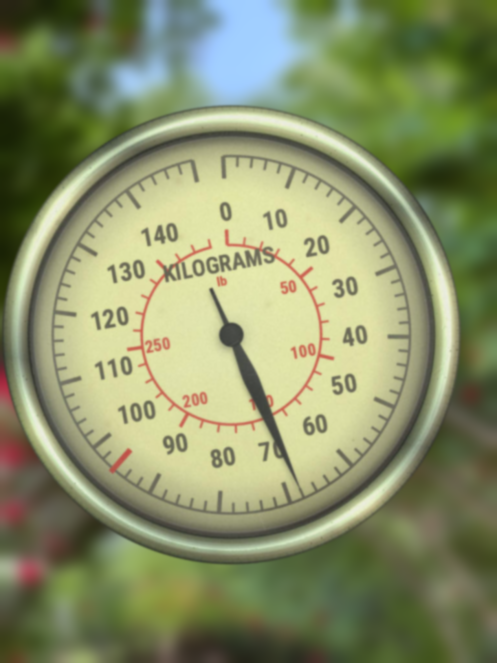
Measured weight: 68 kg
